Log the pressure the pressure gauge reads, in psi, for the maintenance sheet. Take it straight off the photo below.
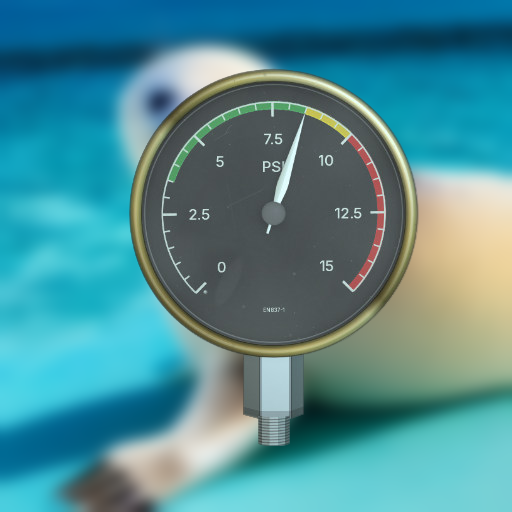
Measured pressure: 8.5 psi
